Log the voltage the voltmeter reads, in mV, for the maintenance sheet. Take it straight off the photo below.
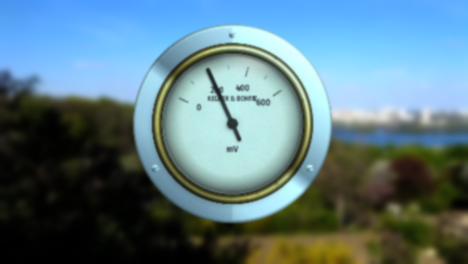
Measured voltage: 200 mV
